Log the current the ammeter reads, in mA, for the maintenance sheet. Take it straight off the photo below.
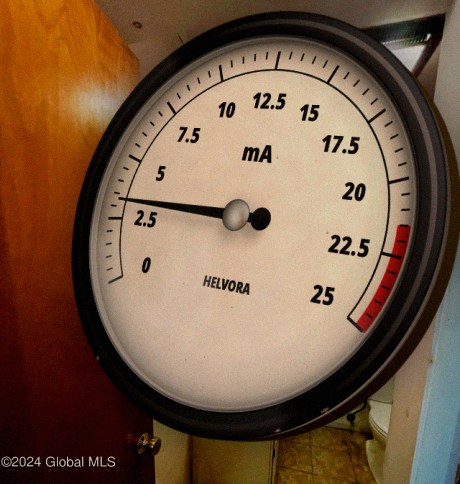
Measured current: 3.25 mA
